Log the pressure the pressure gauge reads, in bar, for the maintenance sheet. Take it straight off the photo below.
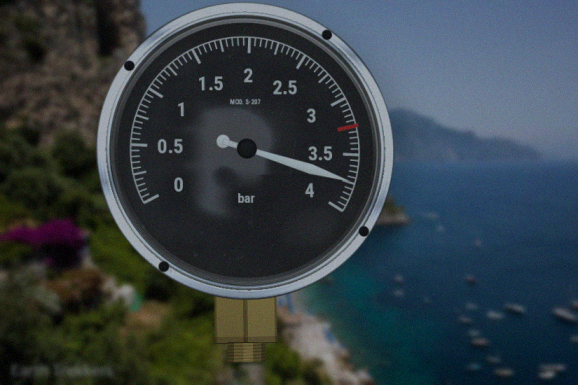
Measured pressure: 3.75 bar
